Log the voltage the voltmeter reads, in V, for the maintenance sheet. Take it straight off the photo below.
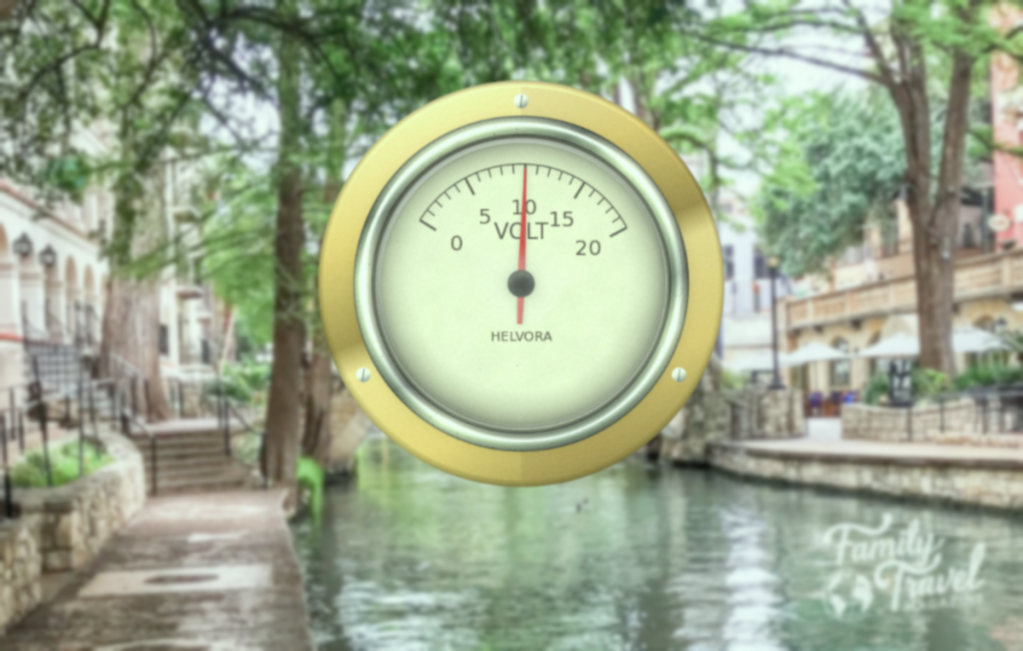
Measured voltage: 10 V
